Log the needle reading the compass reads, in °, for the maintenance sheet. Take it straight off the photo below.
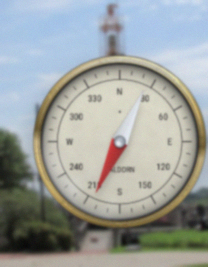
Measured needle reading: 205 °
